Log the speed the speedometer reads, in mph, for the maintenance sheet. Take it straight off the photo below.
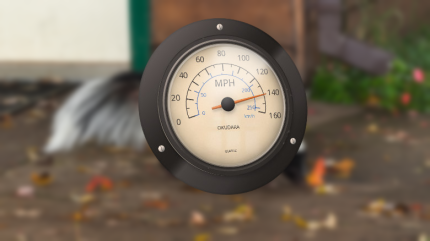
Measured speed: 140 mph
